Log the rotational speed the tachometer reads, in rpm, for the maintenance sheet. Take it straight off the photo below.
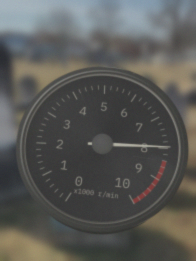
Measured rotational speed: 8000 rpm
